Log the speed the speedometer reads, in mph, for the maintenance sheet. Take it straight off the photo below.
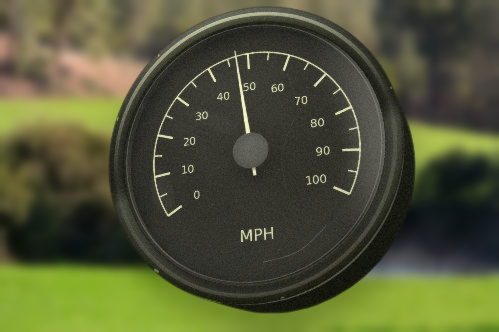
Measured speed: 47.5 mph
